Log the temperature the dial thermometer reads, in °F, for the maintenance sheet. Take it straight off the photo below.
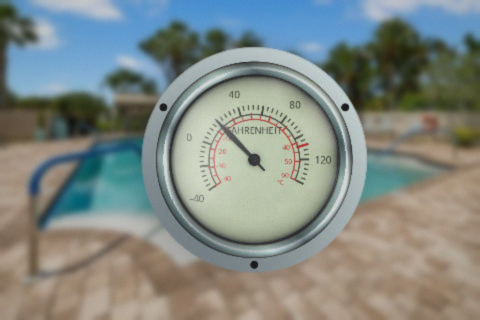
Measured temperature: 20 °F
